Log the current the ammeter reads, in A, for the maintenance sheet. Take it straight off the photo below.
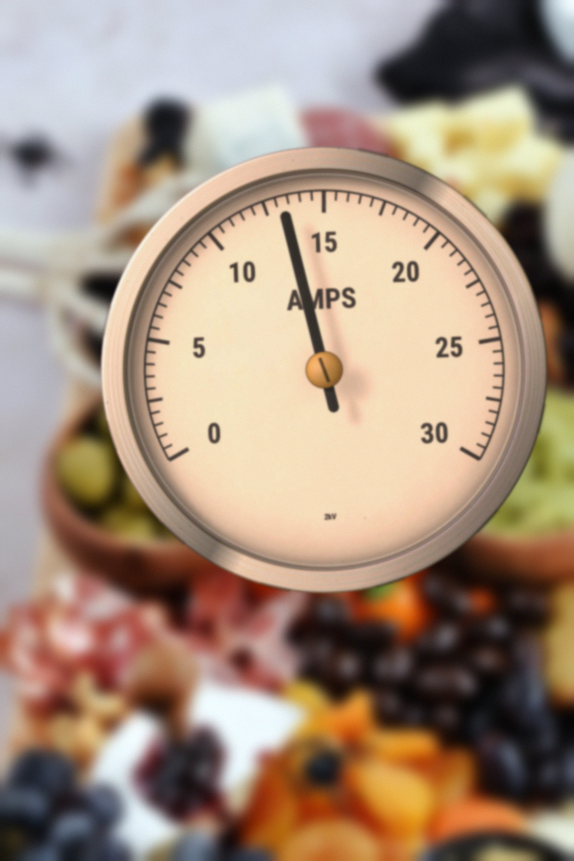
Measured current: 13.25 A
